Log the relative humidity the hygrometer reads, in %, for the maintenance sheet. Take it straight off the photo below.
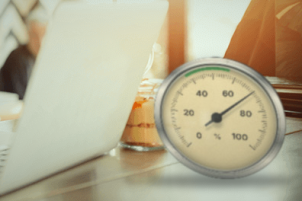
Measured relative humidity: 70 %
